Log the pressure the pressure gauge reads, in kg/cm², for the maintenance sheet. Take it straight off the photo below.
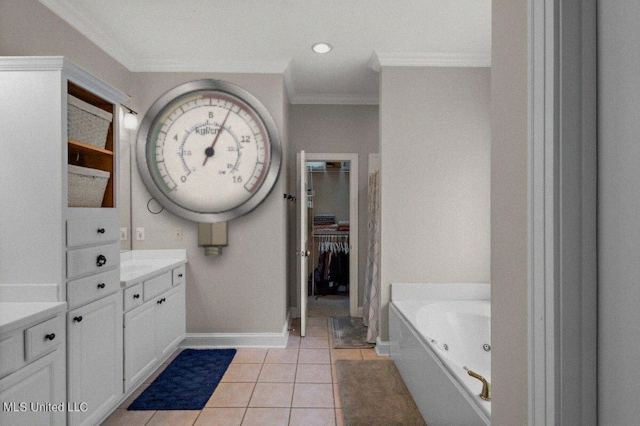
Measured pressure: 9.5 kg/cm²
